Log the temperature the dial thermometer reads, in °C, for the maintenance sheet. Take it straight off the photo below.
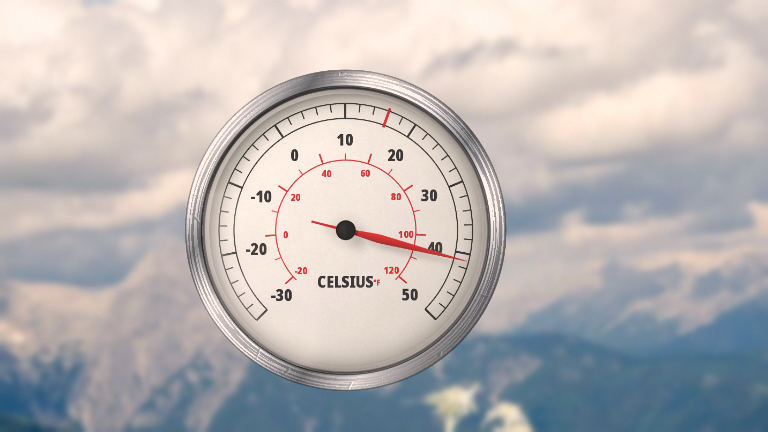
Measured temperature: 41 °C
